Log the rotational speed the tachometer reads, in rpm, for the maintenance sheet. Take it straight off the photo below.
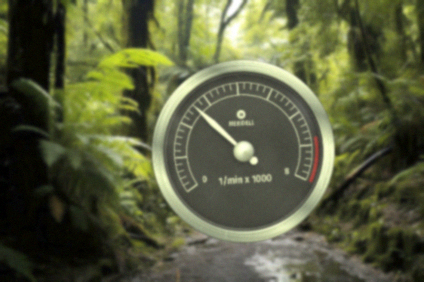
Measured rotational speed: 2600 rpm
